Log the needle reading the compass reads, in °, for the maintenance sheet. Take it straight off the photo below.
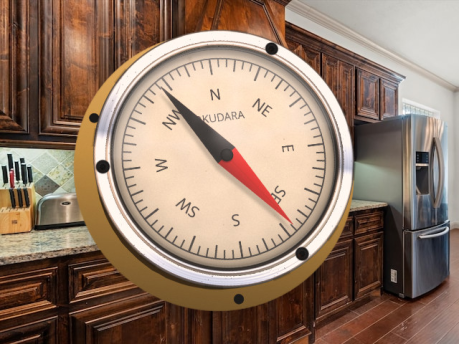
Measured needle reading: 145 °
